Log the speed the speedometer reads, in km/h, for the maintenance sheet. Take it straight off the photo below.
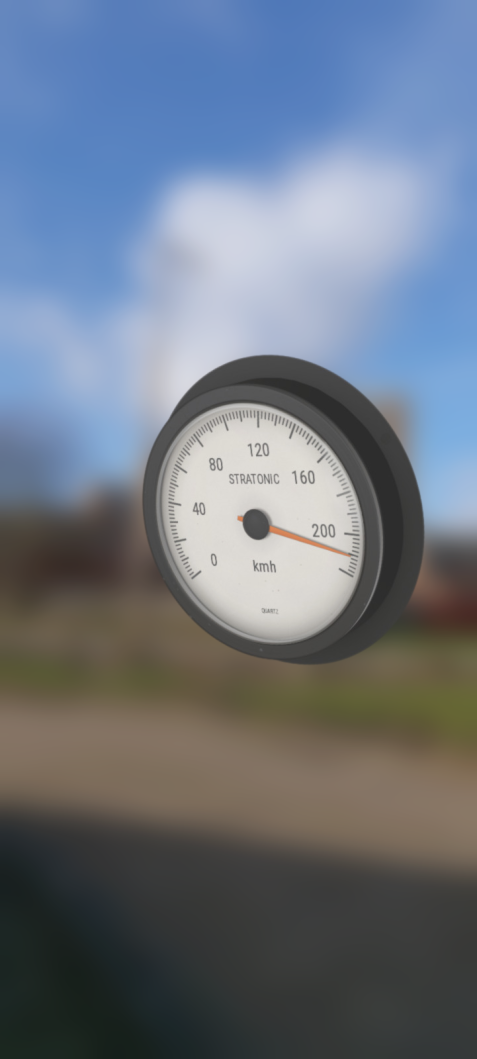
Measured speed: 210 km/h
